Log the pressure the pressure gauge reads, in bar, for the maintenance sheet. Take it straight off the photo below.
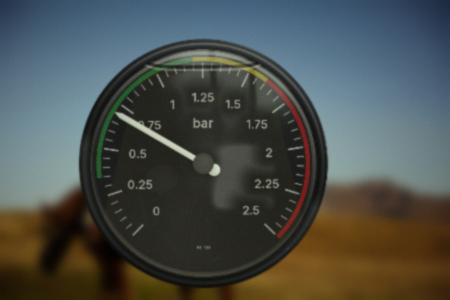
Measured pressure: 0.7 bar
